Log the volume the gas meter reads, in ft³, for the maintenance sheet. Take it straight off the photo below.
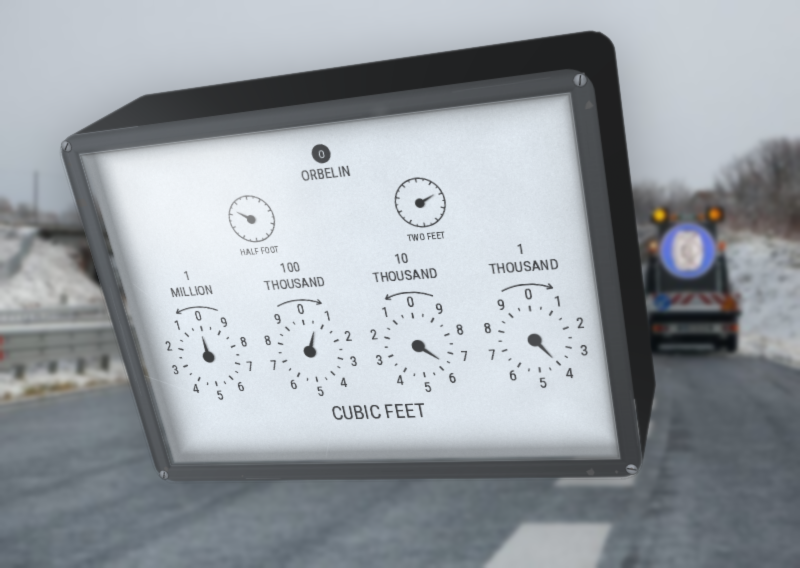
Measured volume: 6400 ft³
